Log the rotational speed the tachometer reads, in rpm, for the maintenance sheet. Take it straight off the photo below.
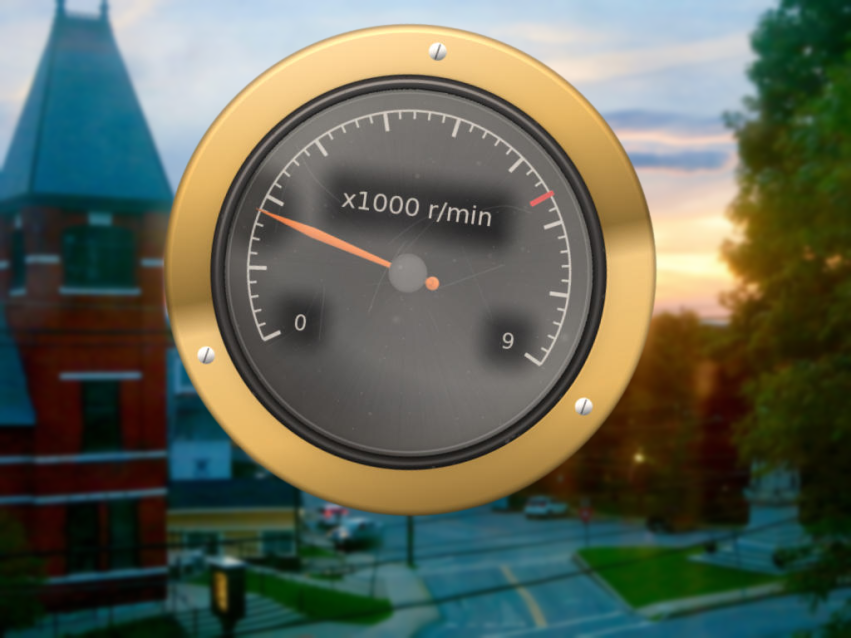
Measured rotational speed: 1800 rpm
